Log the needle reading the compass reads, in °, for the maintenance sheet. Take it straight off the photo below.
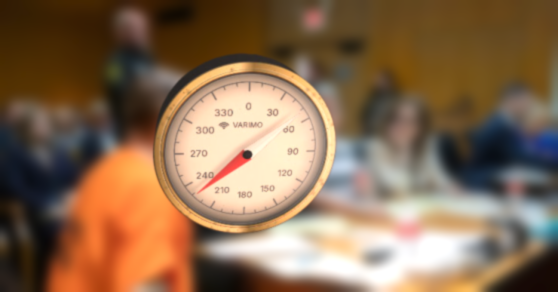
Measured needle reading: 230 °
